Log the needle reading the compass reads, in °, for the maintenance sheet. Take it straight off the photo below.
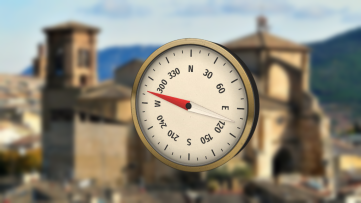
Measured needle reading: 285 °
